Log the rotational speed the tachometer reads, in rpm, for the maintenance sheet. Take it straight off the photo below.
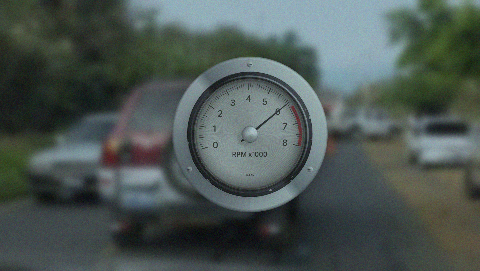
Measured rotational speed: 6000 rpm
